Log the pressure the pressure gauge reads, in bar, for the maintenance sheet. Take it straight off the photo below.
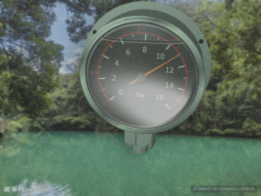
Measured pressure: 11 bar
